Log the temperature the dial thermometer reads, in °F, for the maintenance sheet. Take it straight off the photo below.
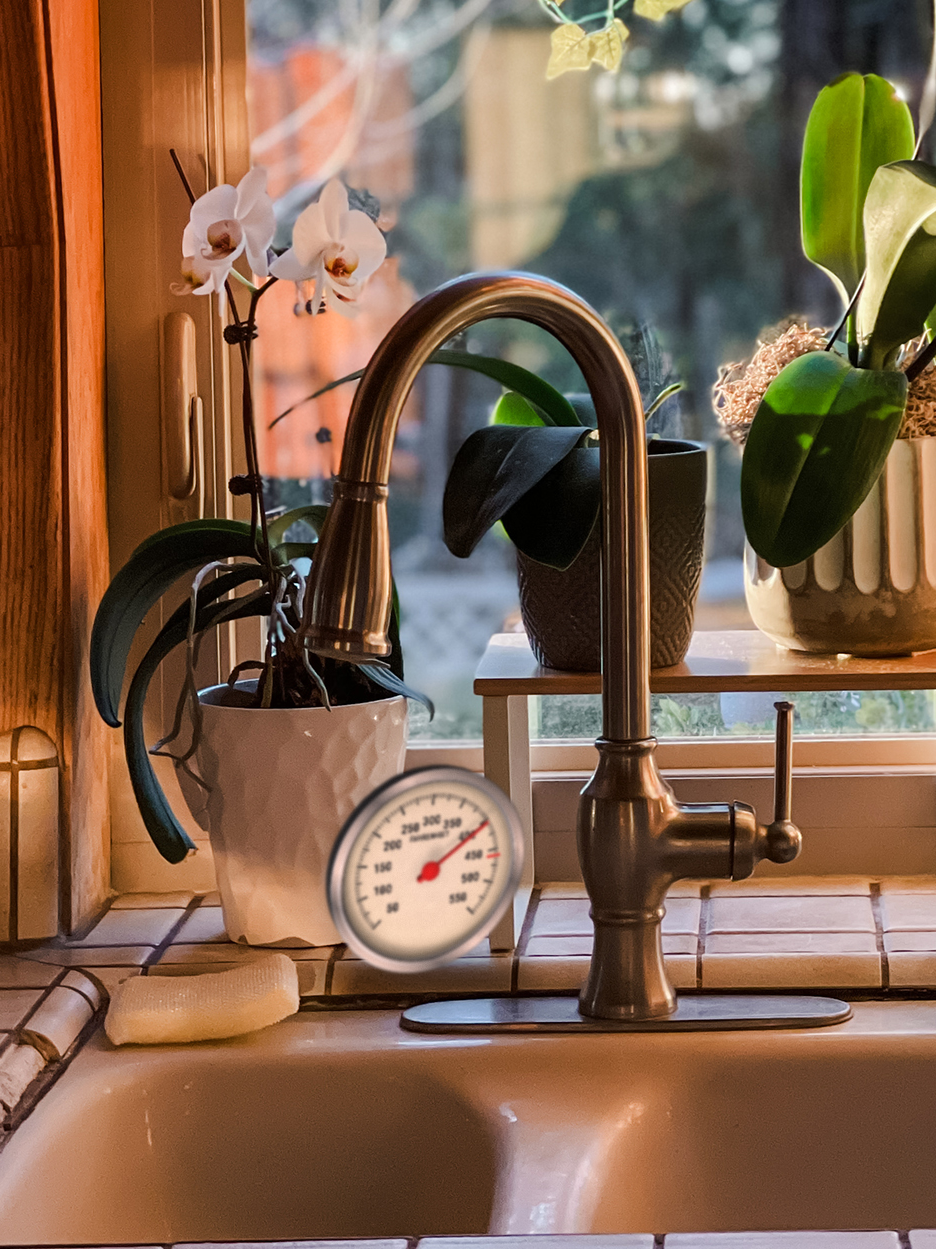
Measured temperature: 400 °F
